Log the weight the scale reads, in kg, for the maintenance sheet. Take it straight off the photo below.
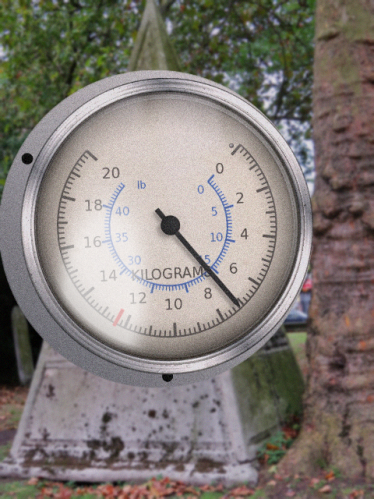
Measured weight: 7.2 kg
